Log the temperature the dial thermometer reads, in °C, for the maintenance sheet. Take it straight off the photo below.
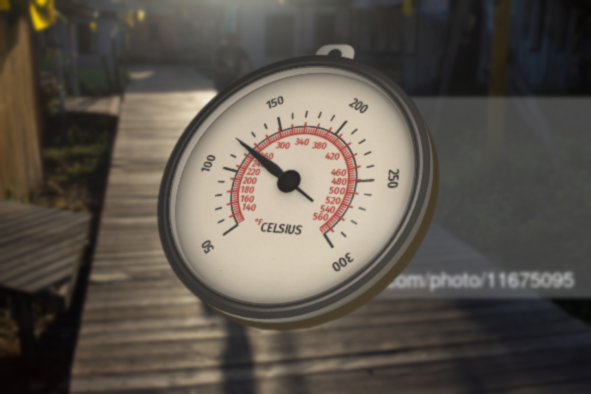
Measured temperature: 120 °C
